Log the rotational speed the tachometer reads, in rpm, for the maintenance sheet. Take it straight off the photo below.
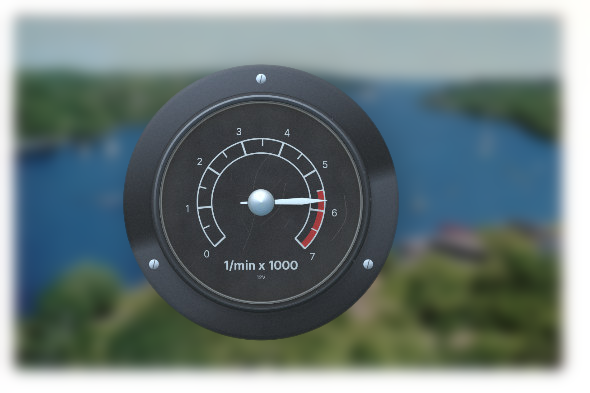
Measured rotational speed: 5750 rpm
